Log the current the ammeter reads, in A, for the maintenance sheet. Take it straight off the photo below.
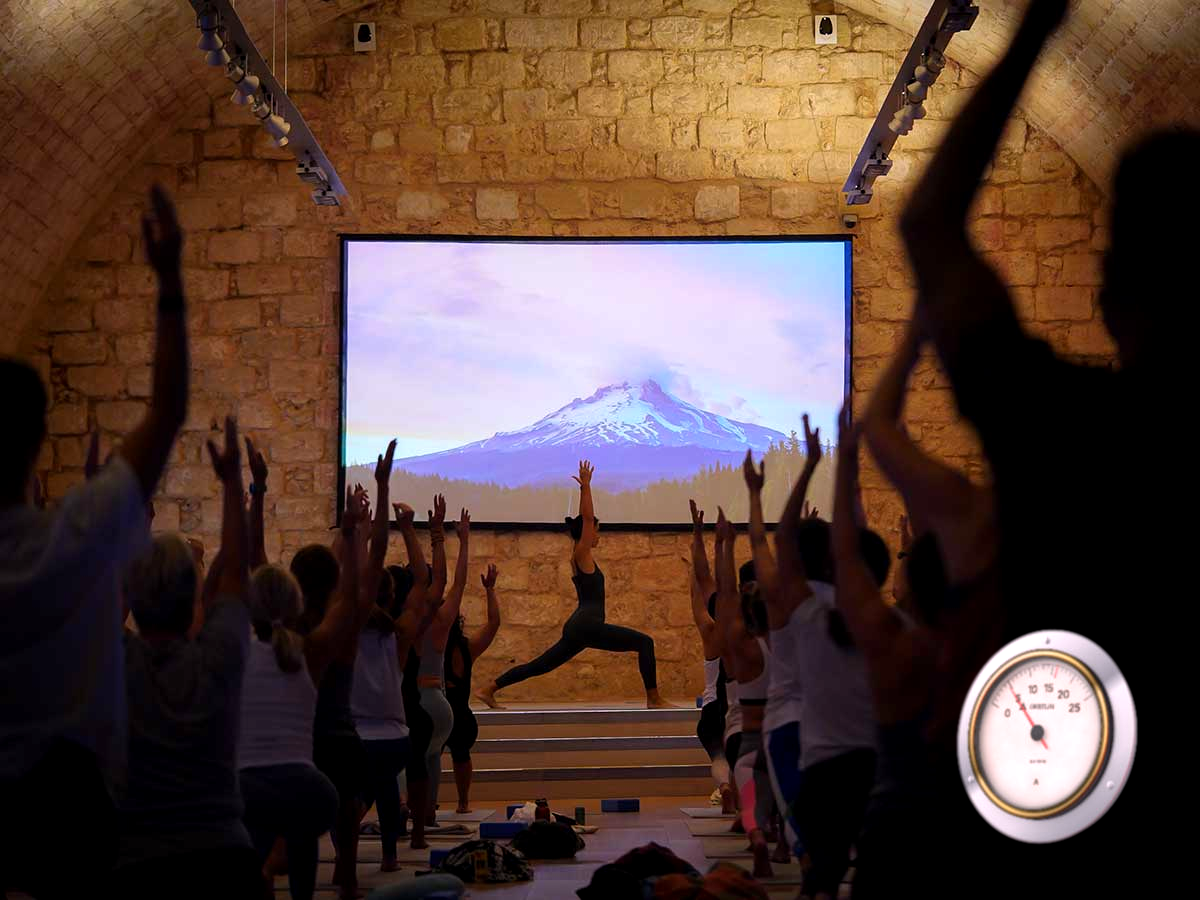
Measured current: 5 A
